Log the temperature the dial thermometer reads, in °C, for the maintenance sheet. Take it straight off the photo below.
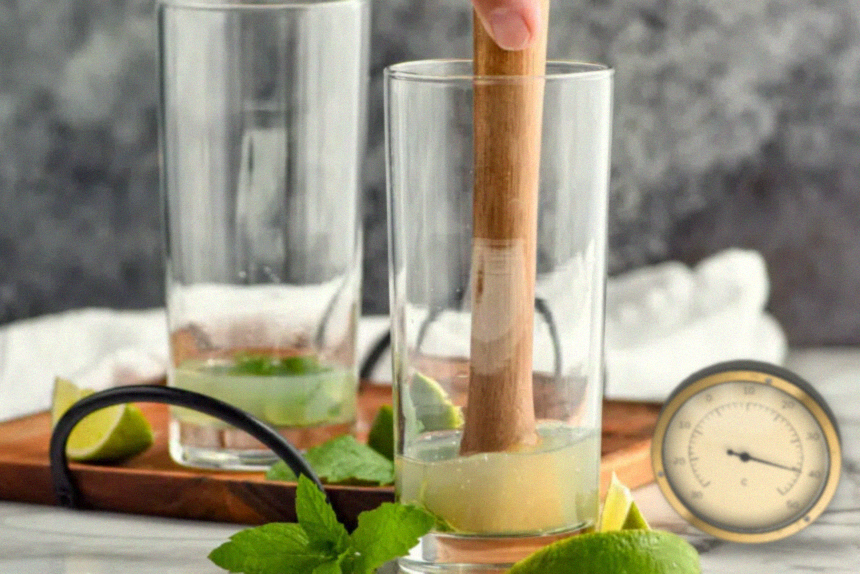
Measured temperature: 40 °C
